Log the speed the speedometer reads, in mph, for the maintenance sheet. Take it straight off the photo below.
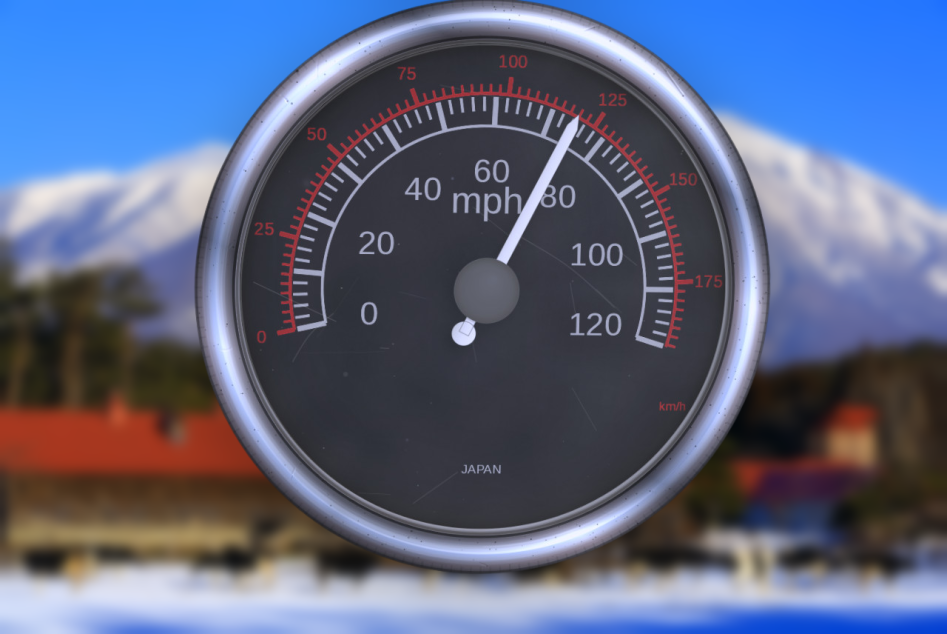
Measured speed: 74 mph
